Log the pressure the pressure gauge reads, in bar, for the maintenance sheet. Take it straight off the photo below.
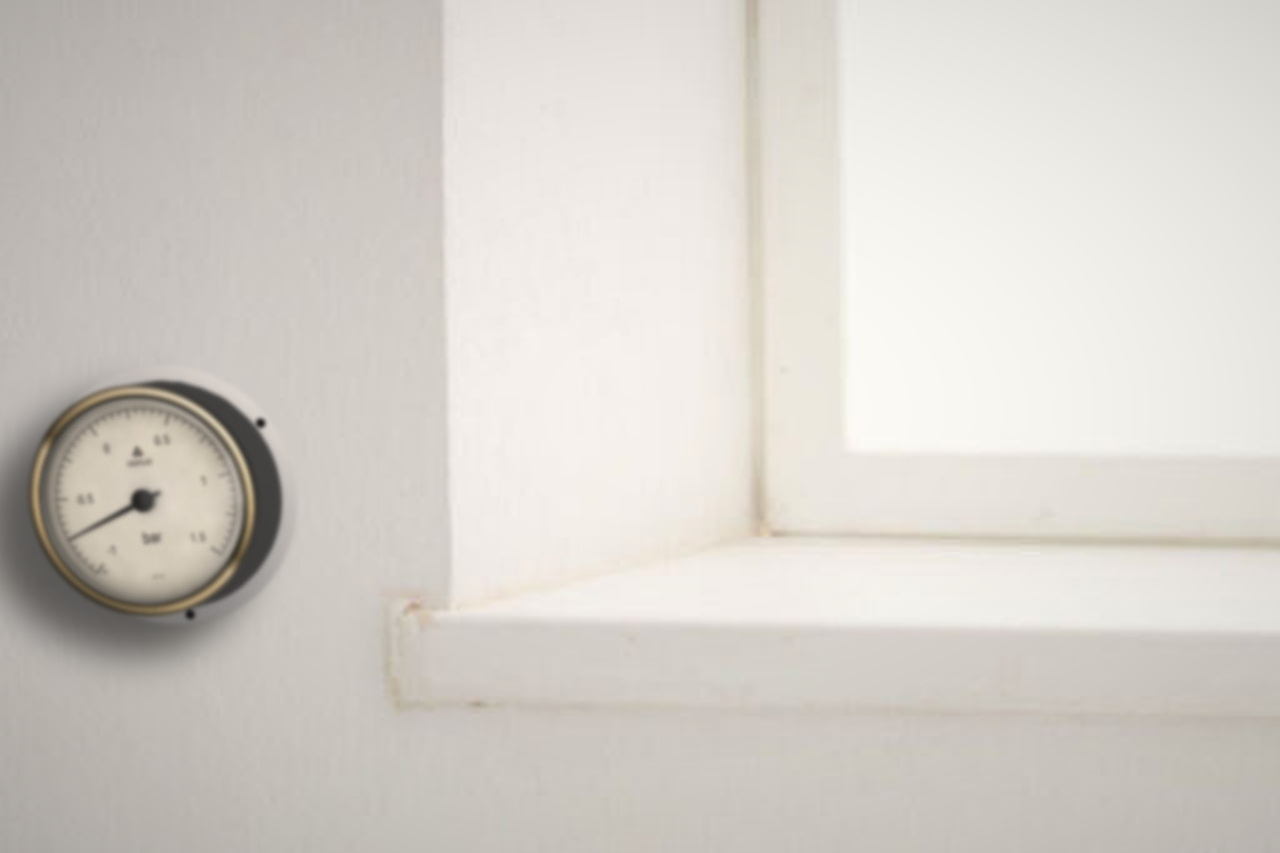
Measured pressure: -0.75 bar
